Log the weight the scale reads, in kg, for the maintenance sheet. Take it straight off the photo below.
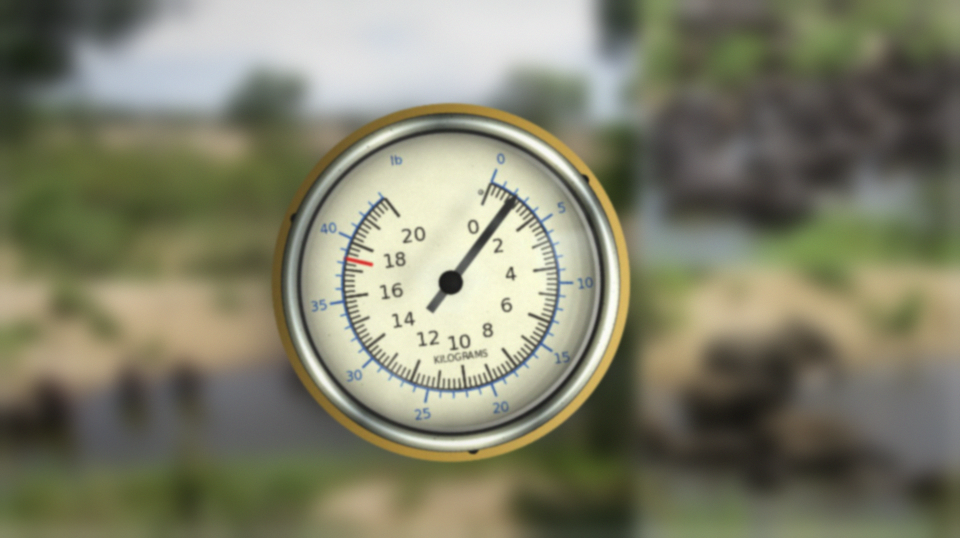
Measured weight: 1 kg
